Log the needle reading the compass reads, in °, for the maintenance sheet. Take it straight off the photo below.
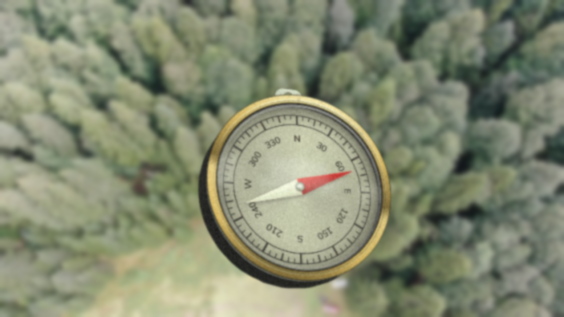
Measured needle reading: 70 °
